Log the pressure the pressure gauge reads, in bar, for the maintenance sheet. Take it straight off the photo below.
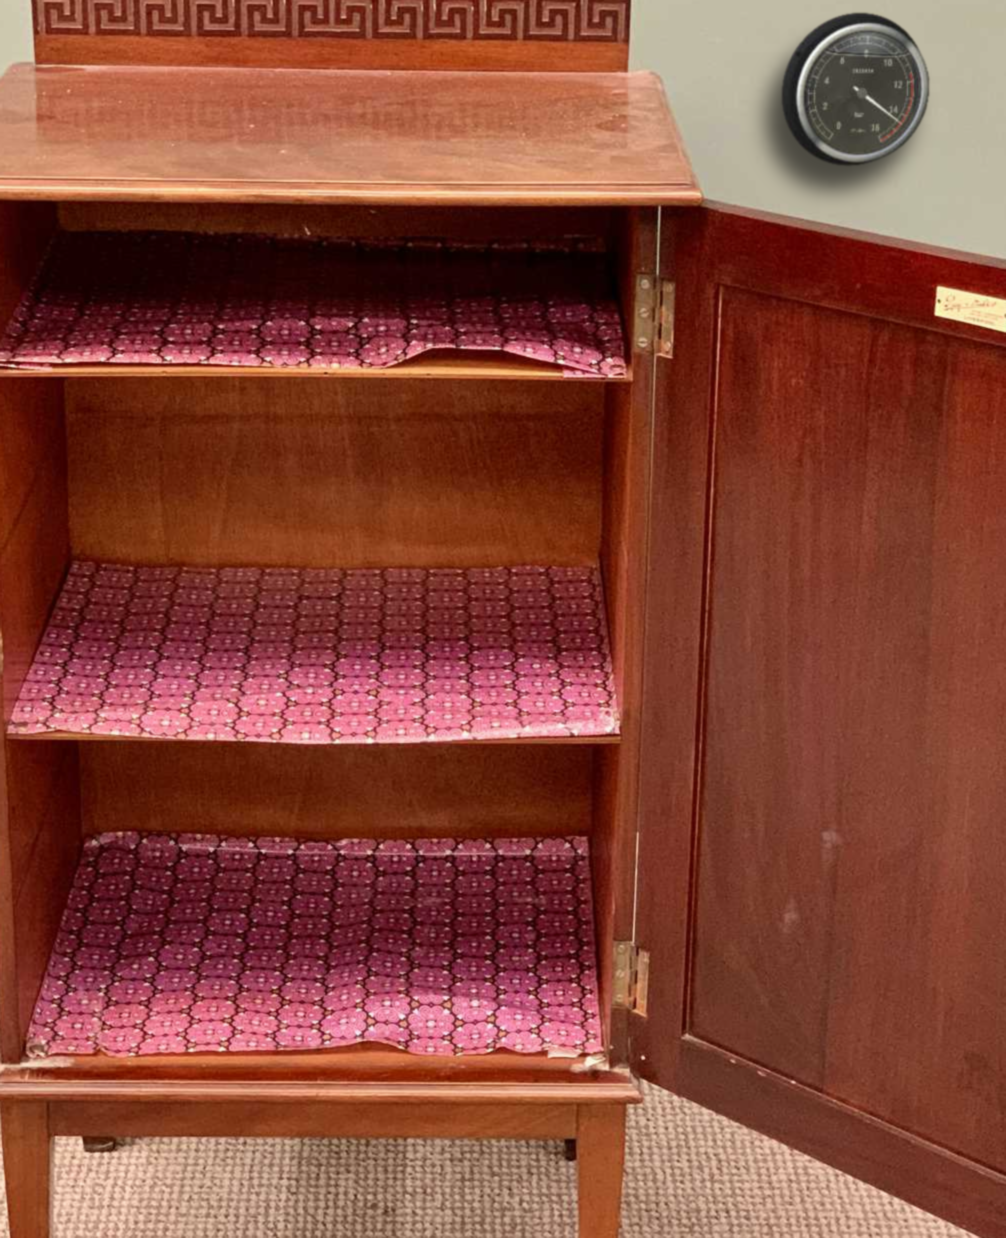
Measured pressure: 14.5 bar
